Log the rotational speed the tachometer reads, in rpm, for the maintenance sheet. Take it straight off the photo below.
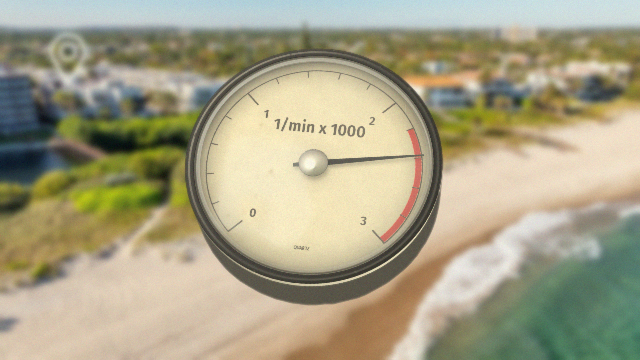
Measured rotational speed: 2400 rpm
